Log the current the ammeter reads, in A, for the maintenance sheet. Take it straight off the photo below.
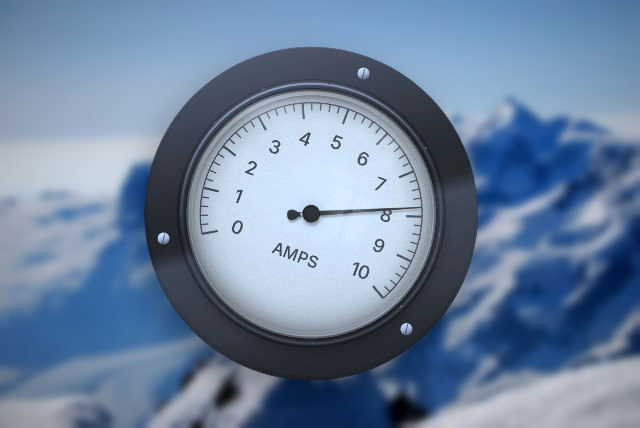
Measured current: 7.8 A
